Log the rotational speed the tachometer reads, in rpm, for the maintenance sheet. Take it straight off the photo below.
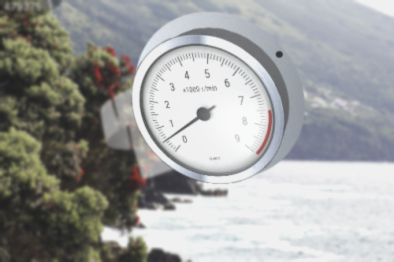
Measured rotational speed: 500 rpm
